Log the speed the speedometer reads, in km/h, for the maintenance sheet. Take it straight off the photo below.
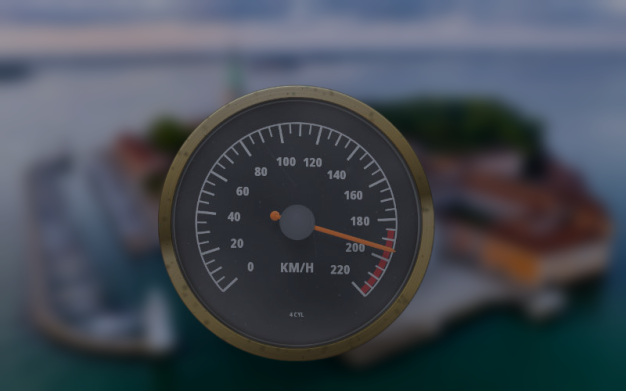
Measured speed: 195 km/h
